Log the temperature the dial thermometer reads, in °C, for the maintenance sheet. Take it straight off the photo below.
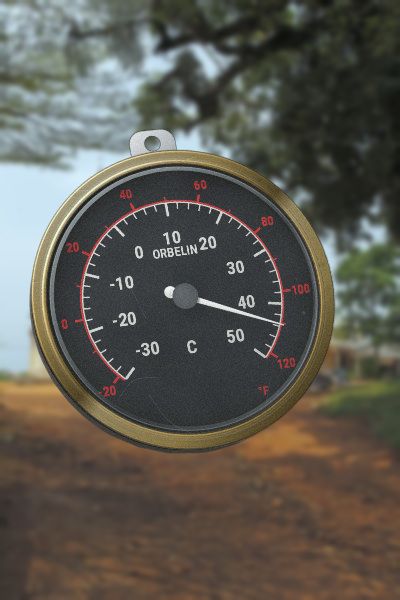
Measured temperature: 44 °C
